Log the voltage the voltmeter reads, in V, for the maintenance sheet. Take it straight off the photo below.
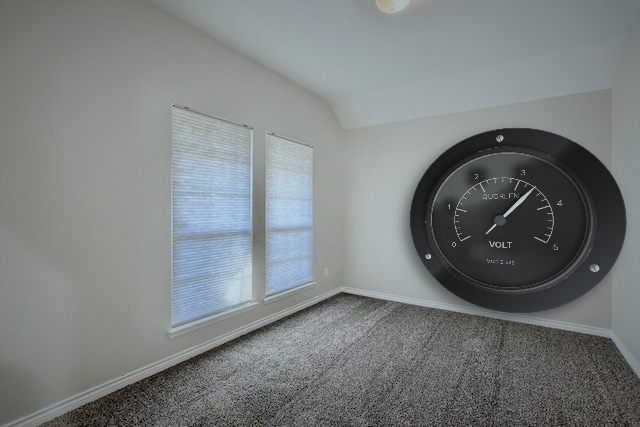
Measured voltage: 3.4 V
